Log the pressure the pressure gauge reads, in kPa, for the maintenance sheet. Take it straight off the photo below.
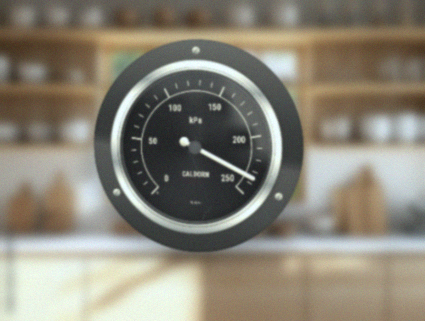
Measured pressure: 235 kPa
